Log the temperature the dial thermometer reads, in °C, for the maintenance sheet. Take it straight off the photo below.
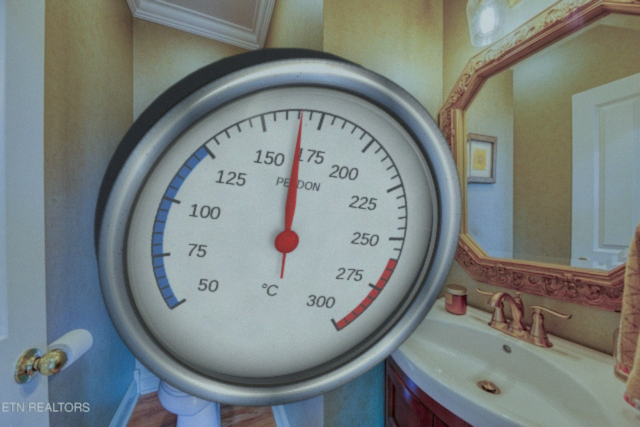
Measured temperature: 165 °C
